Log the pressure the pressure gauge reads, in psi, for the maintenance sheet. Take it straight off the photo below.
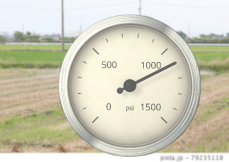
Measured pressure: 1100 psi
